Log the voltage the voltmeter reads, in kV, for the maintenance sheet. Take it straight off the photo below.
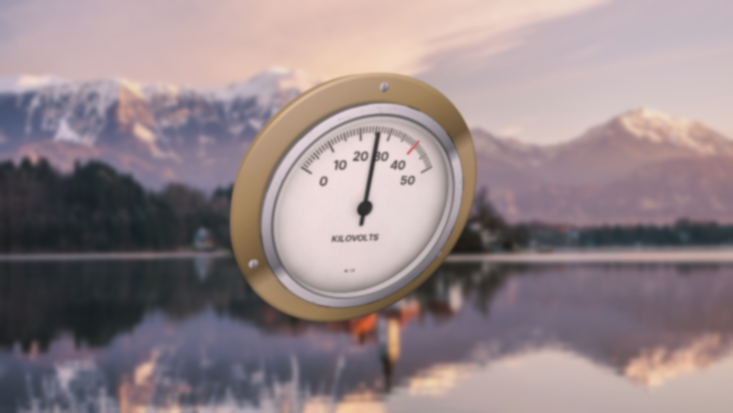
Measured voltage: 25 kV
